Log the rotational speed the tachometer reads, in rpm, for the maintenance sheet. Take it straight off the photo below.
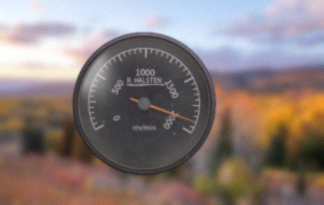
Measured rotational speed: 1900 rpm
